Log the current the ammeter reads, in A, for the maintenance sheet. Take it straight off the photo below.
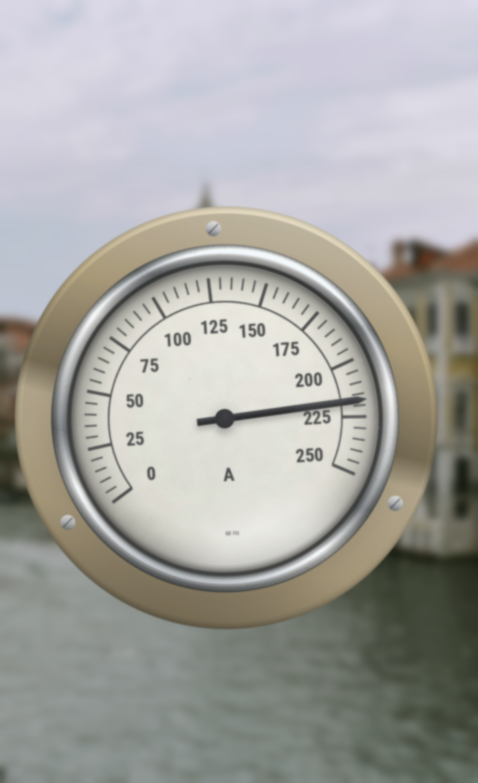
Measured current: 217.5 A
